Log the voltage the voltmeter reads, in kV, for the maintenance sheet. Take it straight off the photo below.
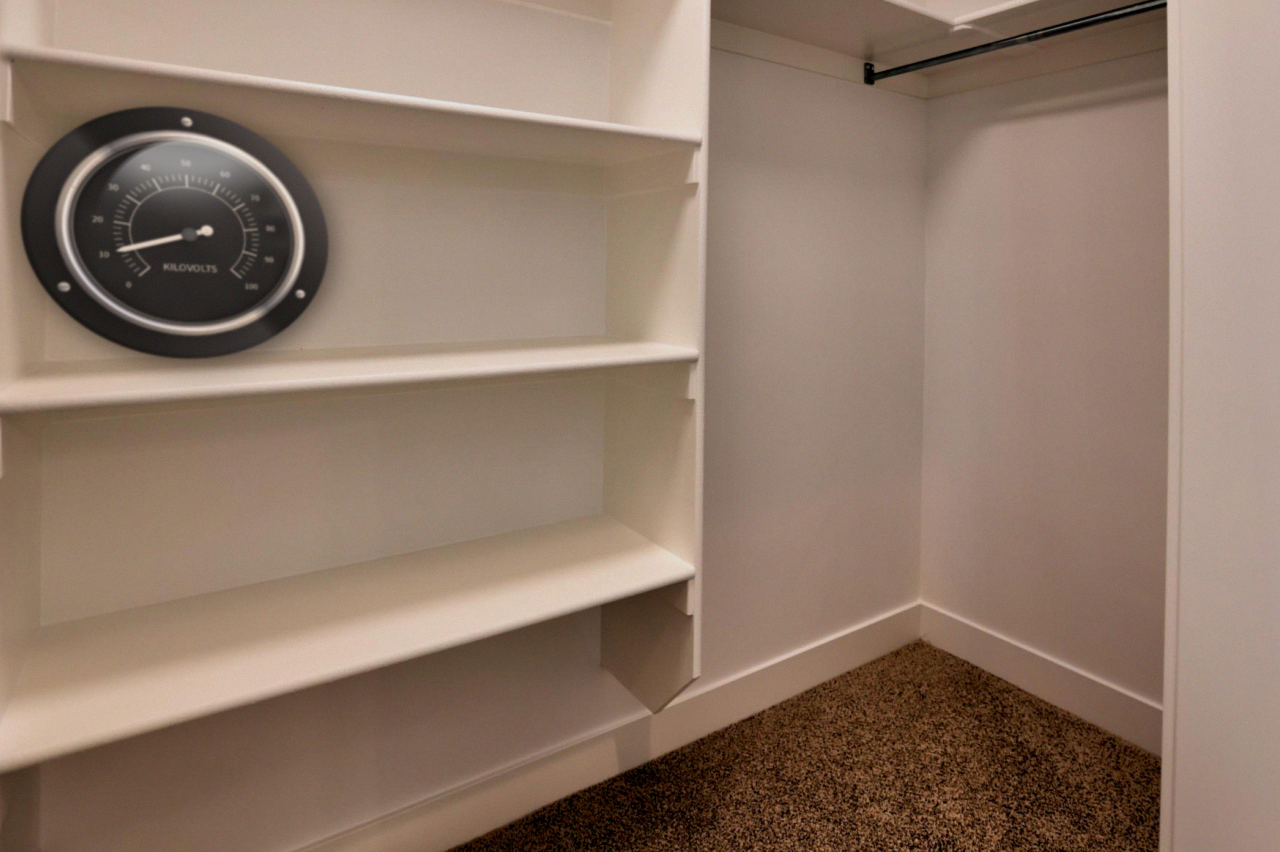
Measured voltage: 10 kV
